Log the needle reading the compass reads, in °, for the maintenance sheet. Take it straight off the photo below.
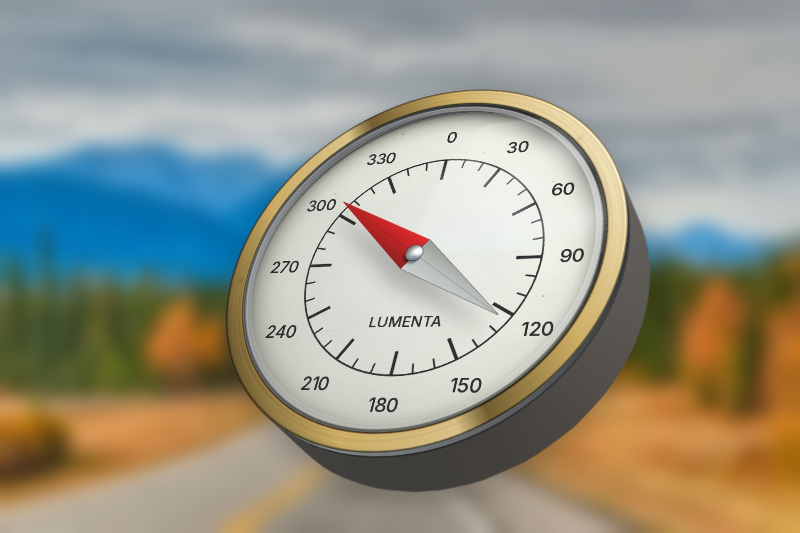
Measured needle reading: 305 °
